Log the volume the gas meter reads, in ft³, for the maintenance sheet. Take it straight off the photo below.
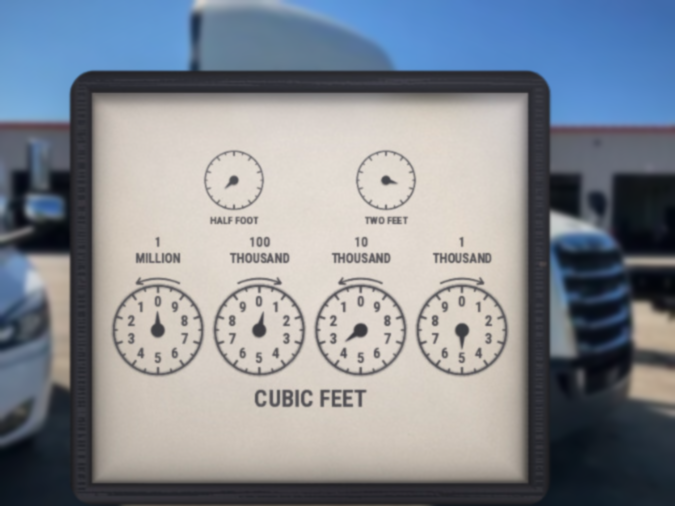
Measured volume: 3500 ft³
